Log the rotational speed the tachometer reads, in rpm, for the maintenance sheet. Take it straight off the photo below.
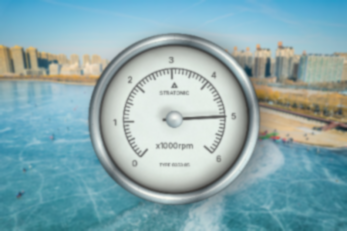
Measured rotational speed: 5000 rpm
